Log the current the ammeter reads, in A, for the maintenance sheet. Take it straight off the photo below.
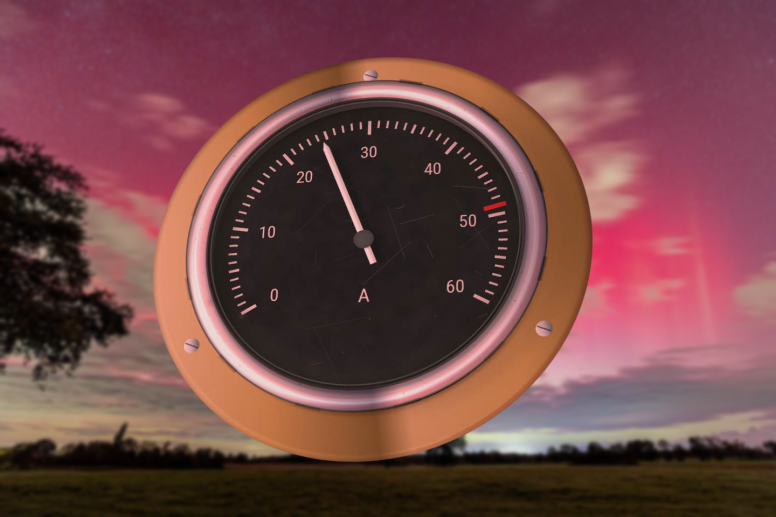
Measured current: 24.5 A
